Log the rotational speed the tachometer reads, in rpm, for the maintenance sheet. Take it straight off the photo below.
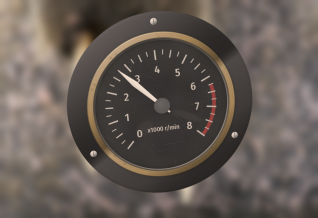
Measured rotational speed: 2750 rpm
